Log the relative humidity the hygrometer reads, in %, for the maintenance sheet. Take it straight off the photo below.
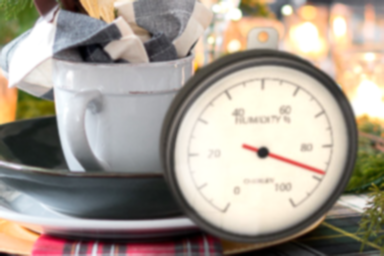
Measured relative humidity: 87.5 %
